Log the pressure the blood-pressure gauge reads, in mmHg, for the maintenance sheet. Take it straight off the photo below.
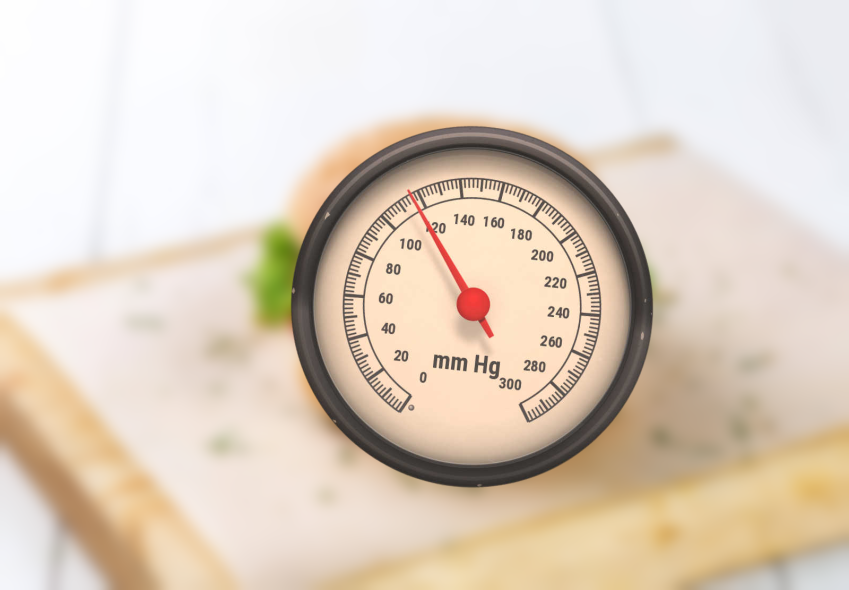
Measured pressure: 116 mmHg
